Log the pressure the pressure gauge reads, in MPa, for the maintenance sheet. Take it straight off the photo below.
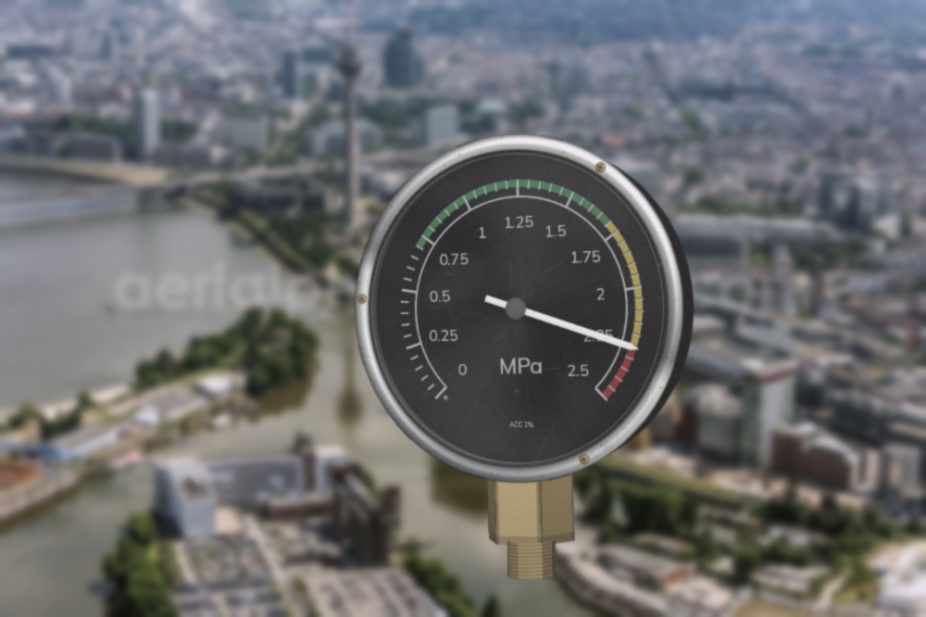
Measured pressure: 2.25 MPa
